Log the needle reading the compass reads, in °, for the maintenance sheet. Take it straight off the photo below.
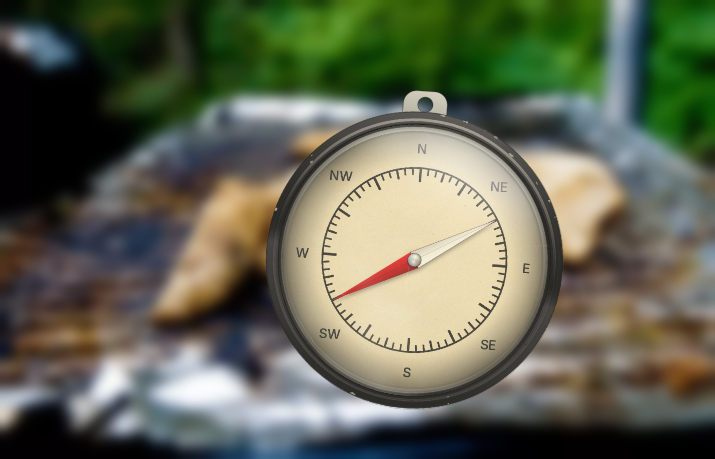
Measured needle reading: 240 °
